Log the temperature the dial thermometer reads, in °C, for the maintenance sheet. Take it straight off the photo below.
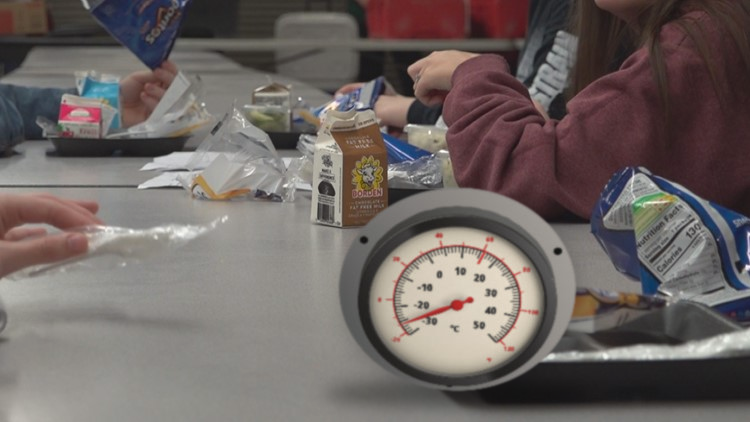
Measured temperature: -25 °C
